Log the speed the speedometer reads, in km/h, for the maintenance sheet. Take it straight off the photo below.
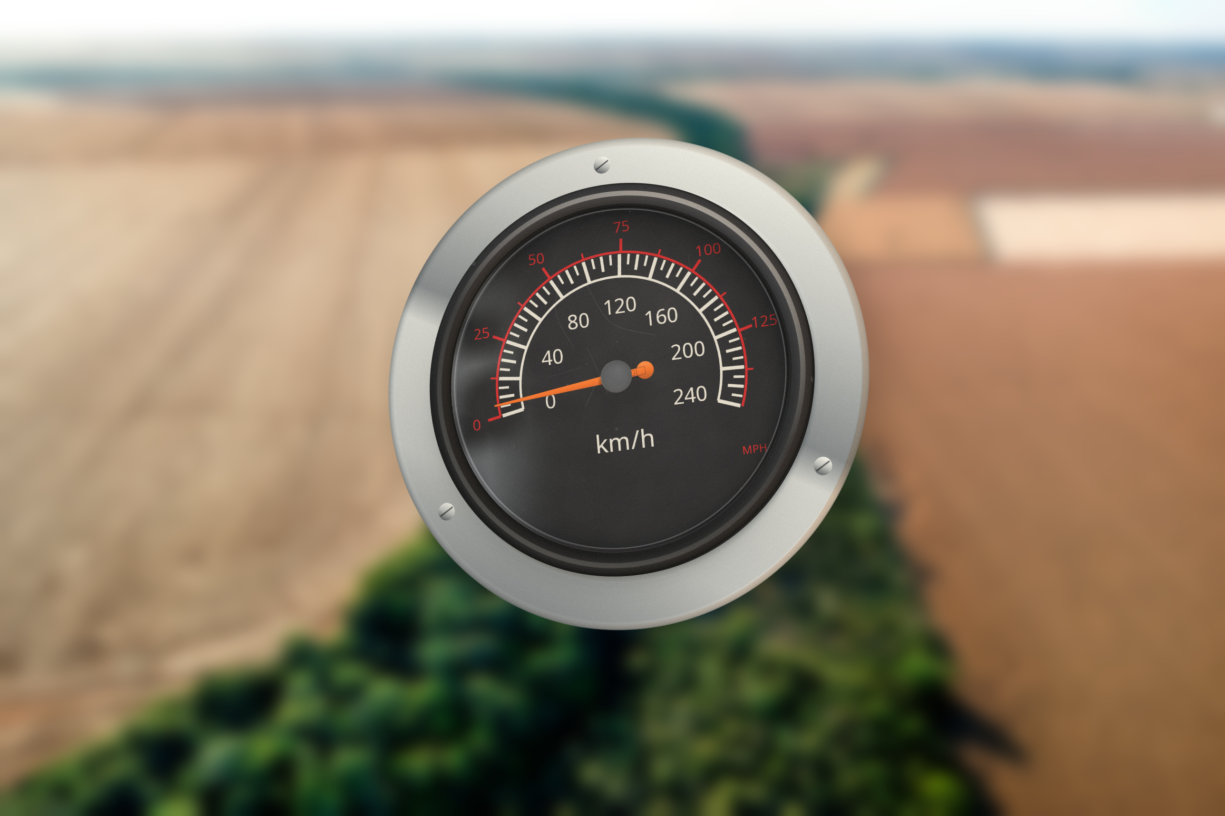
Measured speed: 5 km/h
